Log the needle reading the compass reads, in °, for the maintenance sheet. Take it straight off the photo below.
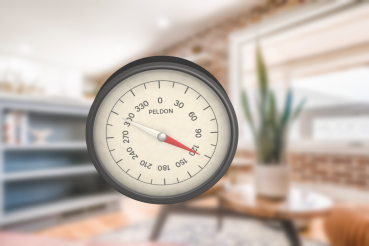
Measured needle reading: 120 °
